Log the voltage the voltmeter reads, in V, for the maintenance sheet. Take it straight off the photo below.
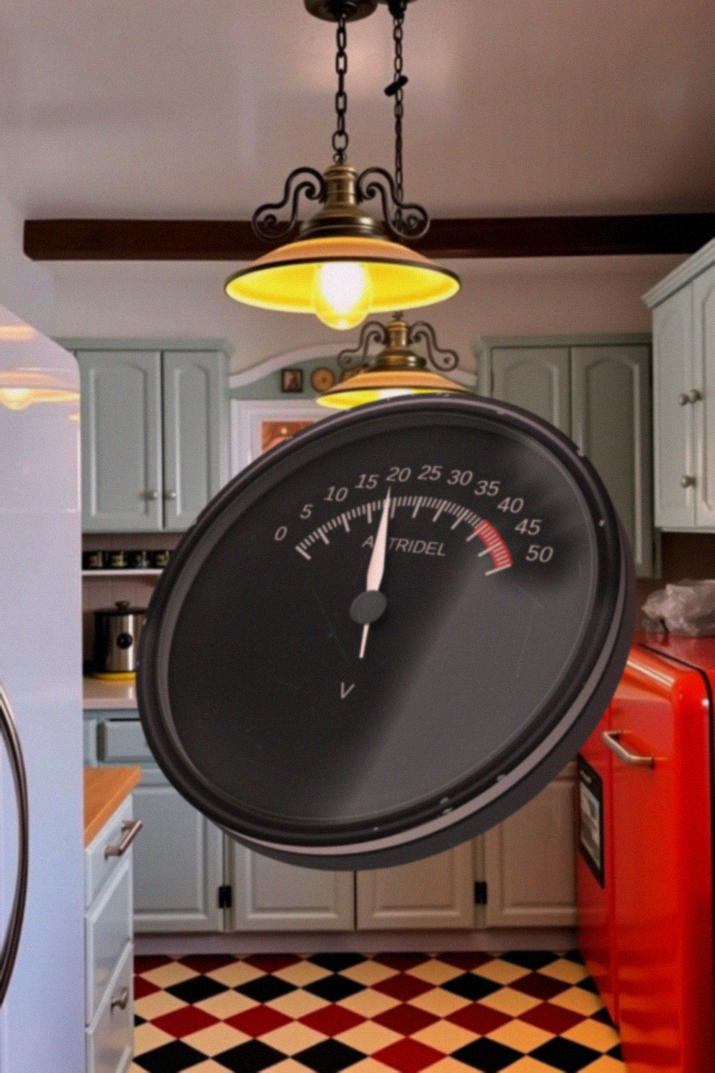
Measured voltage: 20 V
